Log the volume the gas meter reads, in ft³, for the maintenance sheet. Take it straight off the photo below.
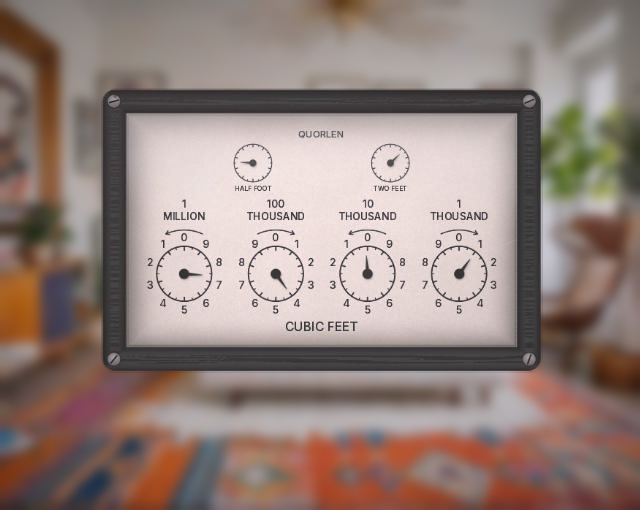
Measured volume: 740100 ft³
